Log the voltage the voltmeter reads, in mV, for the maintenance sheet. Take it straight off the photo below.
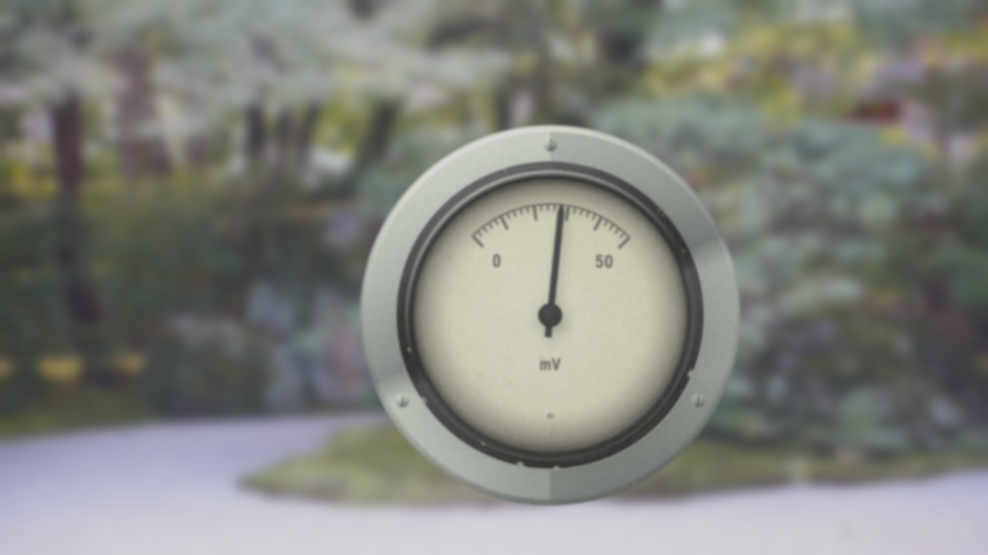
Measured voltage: 28 mV
